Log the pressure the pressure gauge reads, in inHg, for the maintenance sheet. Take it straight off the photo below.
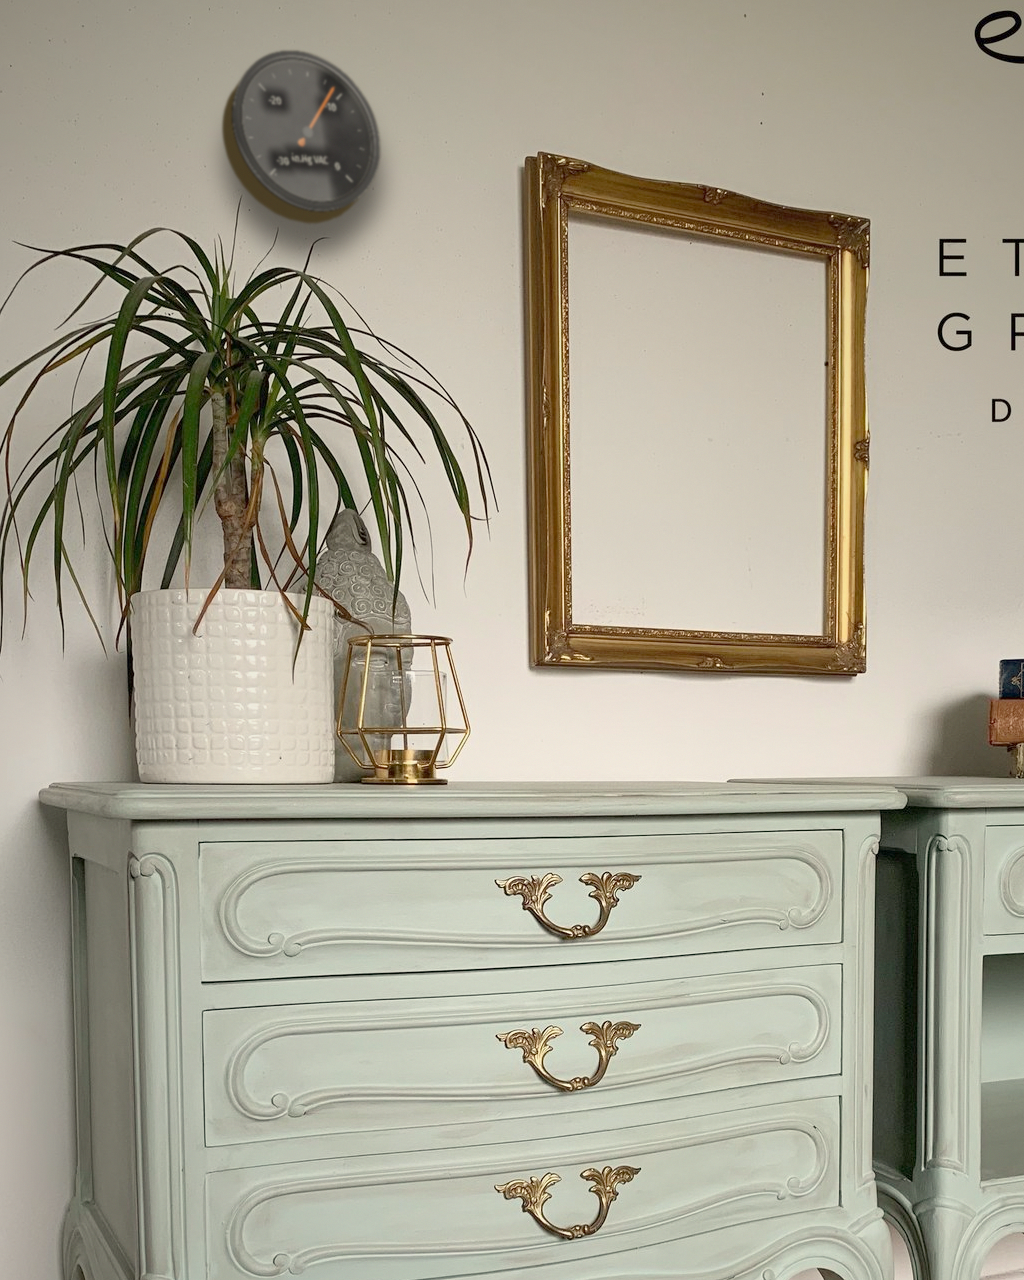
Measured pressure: -11 inHg
